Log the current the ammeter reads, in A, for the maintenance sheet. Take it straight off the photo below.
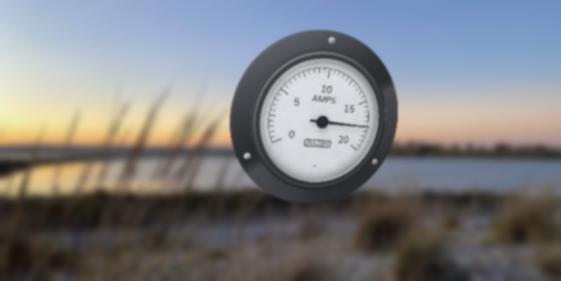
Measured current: 17.5 A
